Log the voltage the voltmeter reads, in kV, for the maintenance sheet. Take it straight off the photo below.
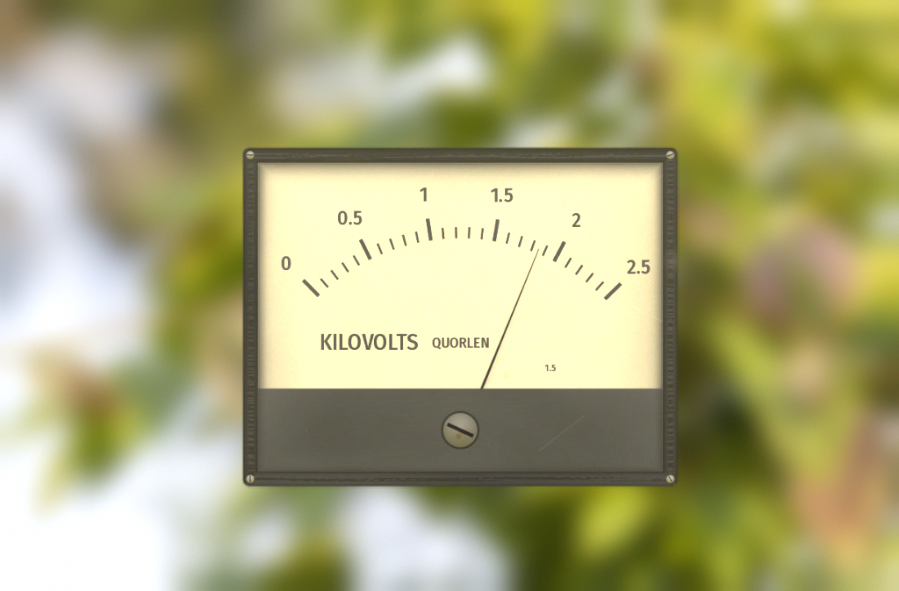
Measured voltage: 1.85 kV
